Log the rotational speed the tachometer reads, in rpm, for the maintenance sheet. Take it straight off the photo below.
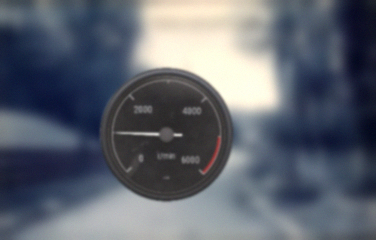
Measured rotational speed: 1000 rpm
